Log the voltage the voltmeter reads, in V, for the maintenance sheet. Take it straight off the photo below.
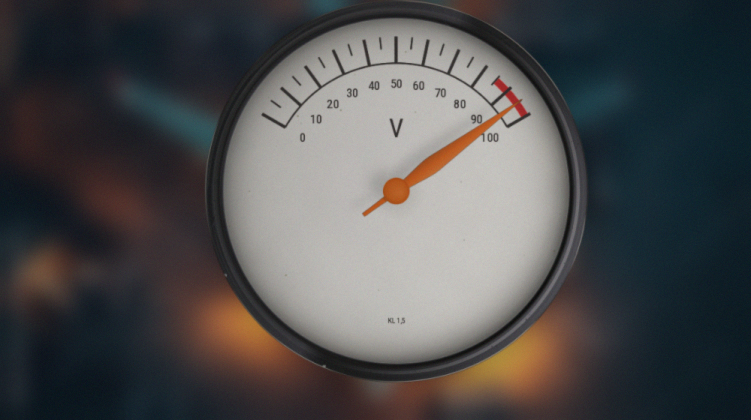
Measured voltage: 95 V
